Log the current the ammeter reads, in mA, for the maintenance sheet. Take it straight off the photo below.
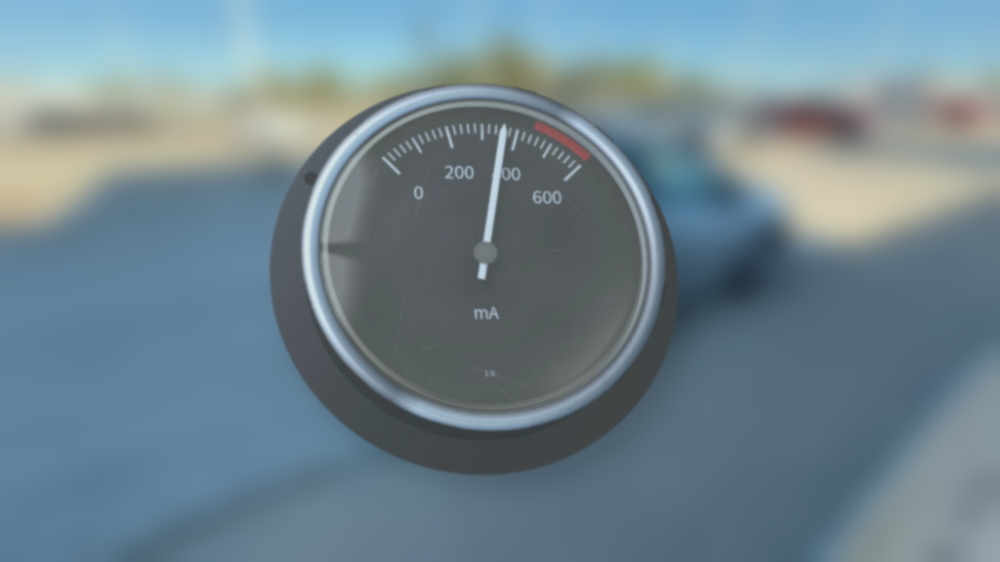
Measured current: 360 mA
